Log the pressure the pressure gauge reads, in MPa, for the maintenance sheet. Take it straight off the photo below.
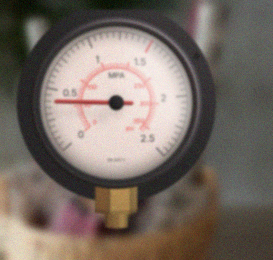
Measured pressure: 0.4 MPa
